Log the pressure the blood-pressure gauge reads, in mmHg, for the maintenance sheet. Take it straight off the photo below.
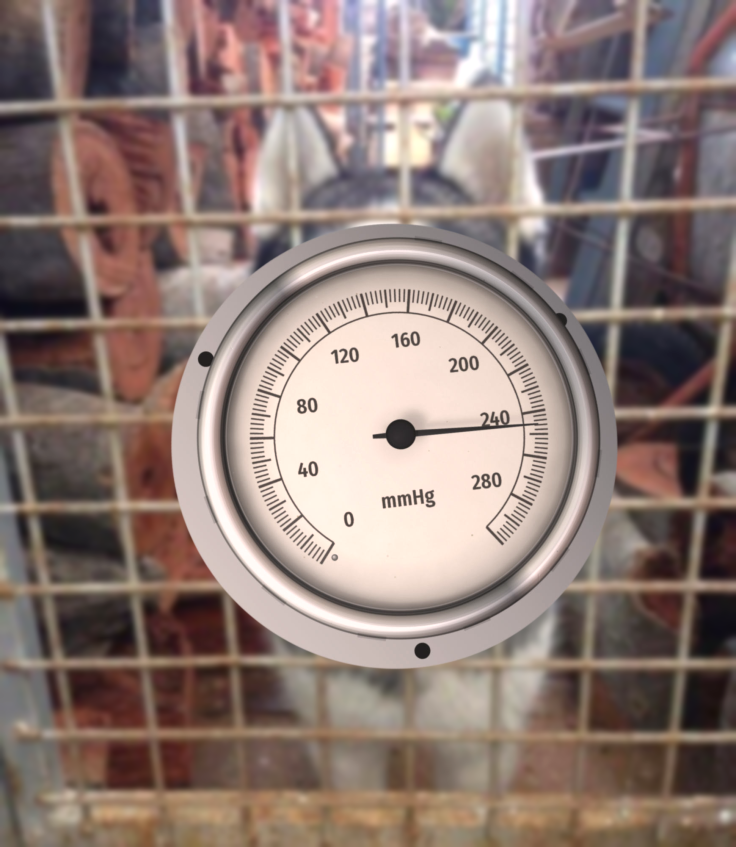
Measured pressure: 246 mmHg
